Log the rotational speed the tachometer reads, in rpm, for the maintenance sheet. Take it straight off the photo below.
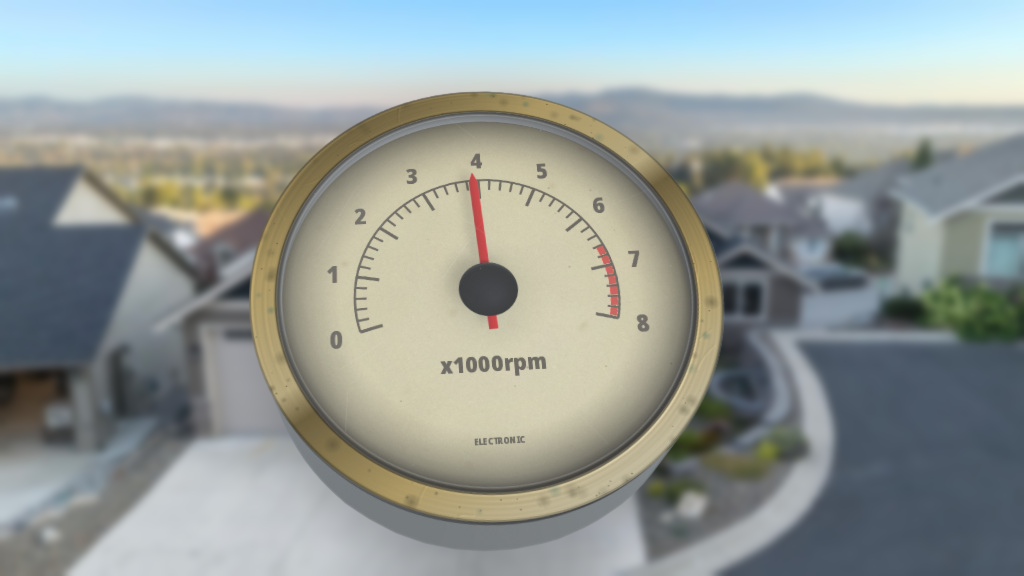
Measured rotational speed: 3900 rpm
